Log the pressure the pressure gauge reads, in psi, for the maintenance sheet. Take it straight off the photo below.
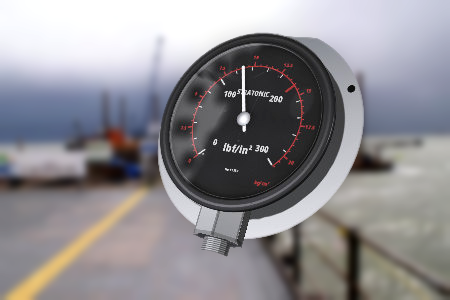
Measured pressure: 130 psi
